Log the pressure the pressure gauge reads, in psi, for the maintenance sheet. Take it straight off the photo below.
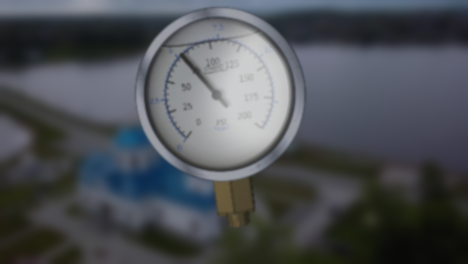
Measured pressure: 75 psi
